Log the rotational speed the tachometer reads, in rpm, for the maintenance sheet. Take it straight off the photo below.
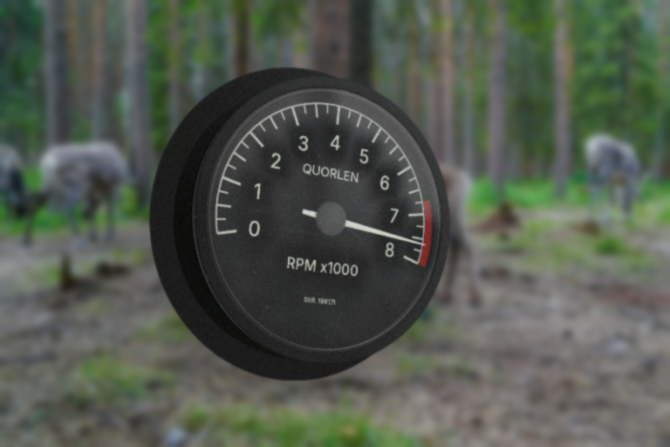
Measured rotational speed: 7625 rpm
